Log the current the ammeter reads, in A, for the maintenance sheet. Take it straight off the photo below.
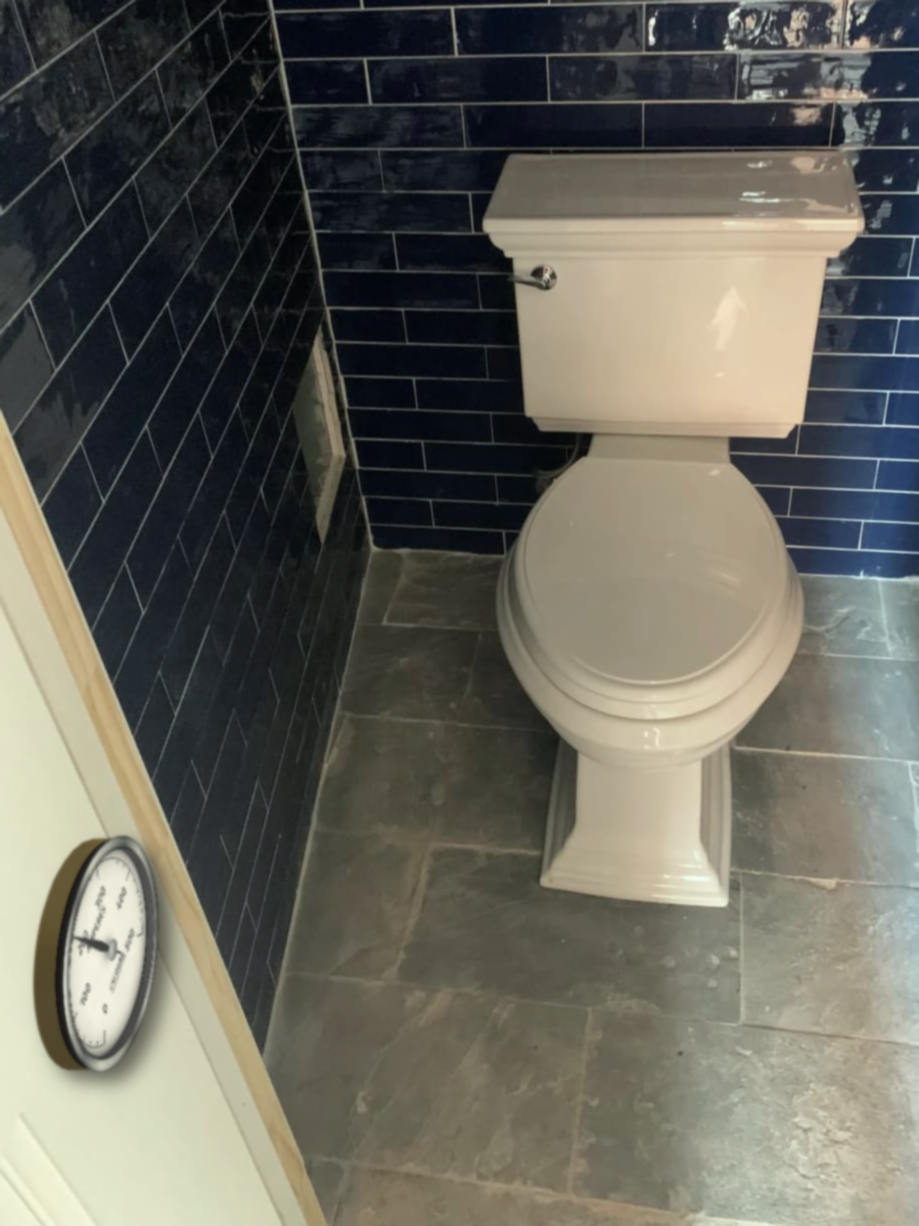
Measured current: 200 A
